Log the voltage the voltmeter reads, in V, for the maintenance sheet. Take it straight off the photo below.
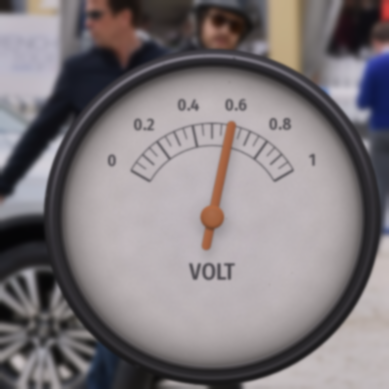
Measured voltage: 0.6 V
